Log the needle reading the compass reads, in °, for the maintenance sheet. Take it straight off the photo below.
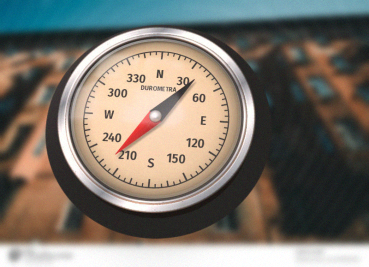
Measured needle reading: 220 °
